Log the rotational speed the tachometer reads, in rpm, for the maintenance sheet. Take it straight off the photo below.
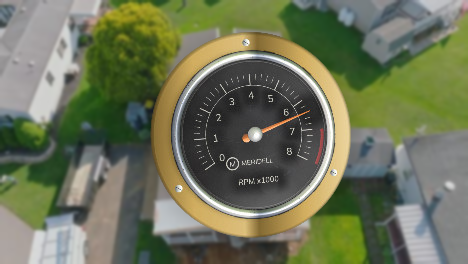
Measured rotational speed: 6400 rpm
